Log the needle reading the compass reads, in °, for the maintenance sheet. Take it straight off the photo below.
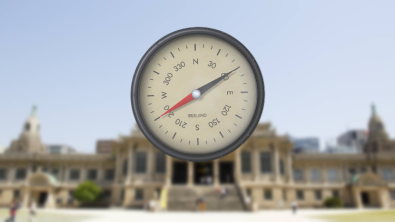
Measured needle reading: 240 °
